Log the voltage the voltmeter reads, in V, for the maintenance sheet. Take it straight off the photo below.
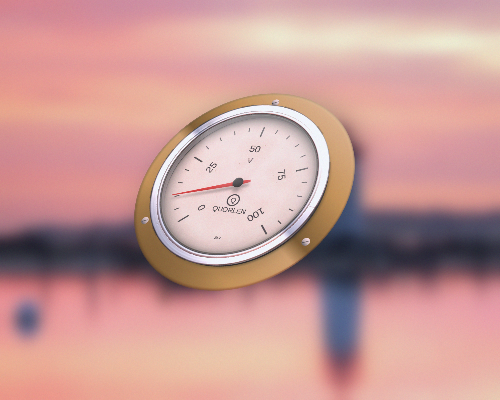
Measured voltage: 10 V
